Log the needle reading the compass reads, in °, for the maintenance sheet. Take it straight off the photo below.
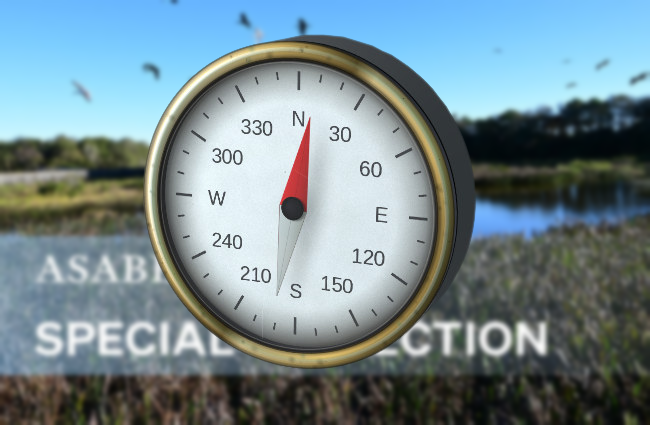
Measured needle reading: 10 °
